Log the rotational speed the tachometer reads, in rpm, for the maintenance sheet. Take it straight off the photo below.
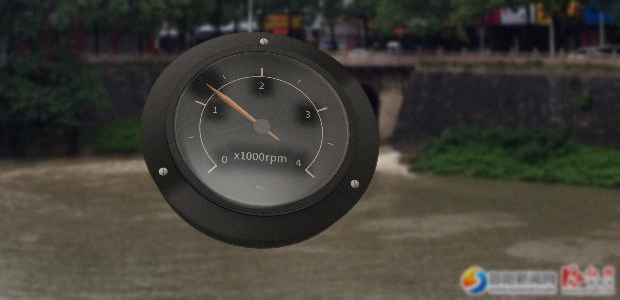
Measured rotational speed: 1250 rpm
